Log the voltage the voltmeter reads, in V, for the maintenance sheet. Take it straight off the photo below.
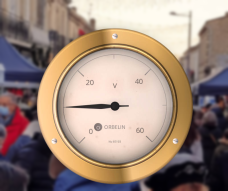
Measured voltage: 10 V
